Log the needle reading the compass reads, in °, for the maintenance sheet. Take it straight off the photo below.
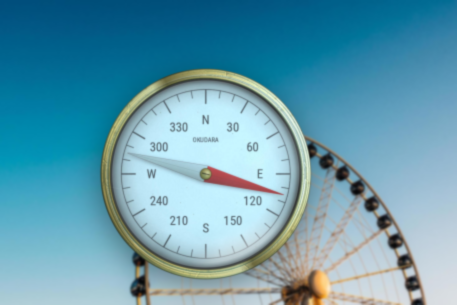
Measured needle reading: 105 °
